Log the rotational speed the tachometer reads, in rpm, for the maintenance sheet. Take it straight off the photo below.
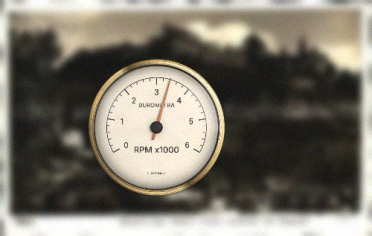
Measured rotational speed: 3400 rpm
